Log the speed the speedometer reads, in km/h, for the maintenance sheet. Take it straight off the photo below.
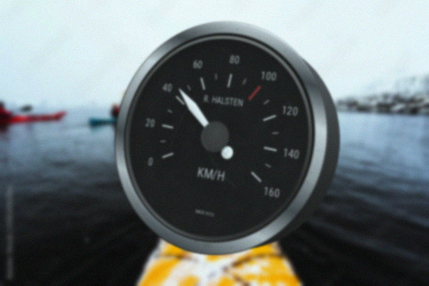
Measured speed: 45 km/h
